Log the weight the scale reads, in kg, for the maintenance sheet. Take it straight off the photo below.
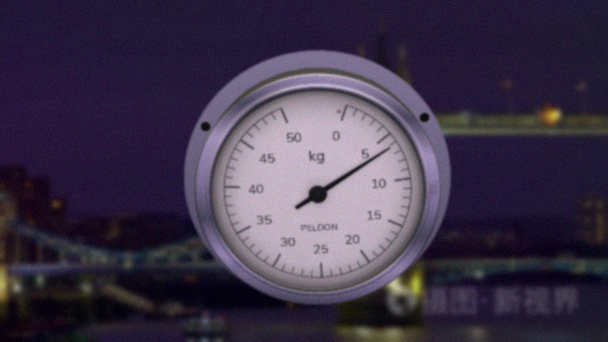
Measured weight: 6 kg
